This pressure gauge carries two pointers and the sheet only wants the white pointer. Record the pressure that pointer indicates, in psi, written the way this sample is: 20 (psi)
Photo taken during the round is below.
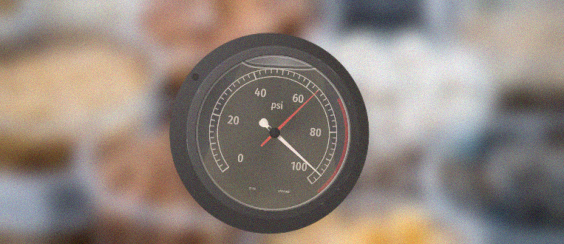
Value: 96 (psi)
